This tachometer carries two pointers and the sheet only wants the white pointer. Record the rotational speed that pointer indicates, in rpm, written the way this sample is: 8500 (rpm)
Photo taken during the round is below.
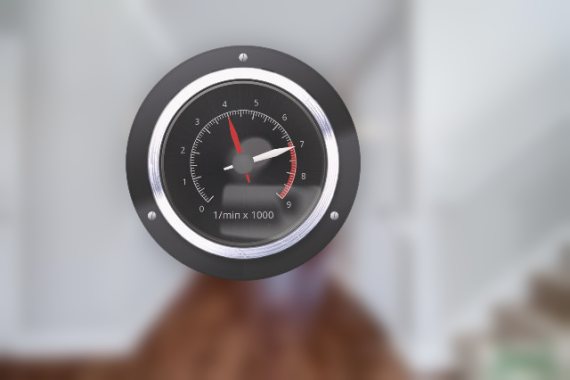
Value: 7000 (rpm)
